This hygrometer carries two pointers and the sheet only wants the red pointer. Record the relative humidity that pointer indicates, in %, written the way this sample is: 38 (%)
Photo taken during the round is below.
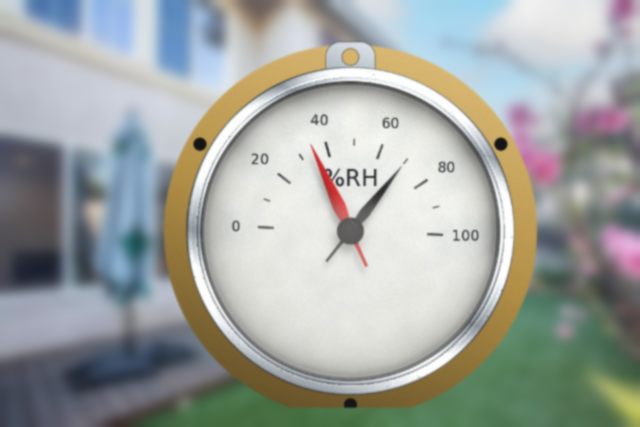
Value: 35 (%)
